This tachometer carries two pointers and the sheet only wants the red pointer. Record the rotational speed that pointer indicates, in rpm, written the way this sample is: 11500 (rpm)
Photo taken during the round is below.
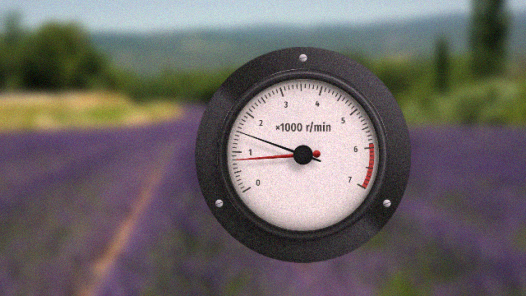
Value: 800 (rpm)
